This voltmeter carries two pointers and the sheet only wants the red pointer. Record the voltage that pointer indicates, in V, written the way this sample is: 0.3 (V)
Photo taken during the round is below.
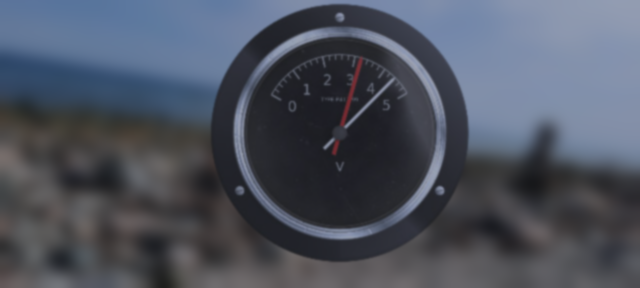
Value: 3.2 (V)
